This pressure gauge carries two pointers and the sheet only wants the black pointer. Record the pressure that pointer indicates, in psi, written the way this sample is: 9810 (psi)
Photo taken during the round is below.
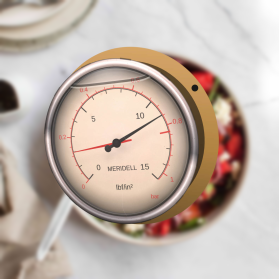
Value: 11 (psi)
